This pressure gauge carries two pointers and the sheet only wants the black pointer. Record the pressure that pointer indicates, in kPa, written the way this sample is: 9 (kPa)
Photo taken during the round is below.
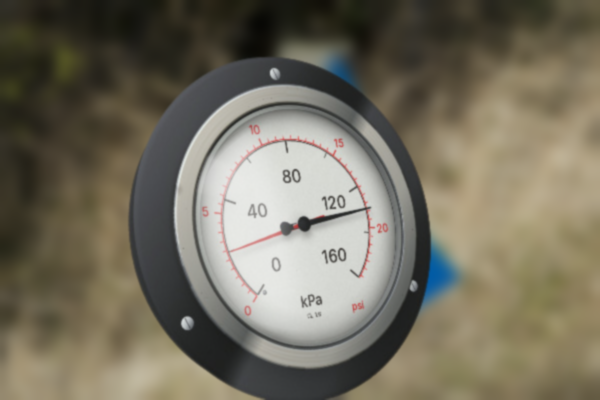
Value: 130 (kPa)
